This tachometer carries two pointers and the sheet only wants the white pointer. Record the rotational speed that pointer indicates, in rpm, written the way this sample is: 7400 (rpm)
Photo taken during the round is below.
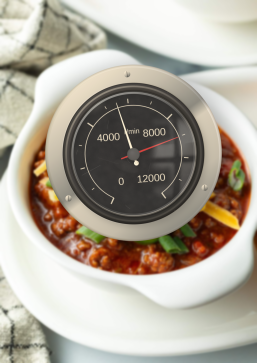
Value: 5500 (rpm)
